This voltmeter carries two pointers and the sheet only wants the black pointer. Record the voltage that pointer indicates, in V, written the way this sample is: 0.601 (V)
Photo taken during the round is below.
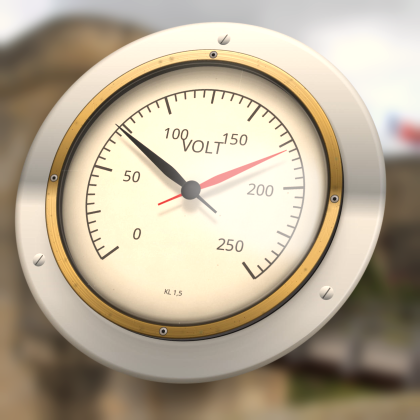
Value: 72.5 (V)
